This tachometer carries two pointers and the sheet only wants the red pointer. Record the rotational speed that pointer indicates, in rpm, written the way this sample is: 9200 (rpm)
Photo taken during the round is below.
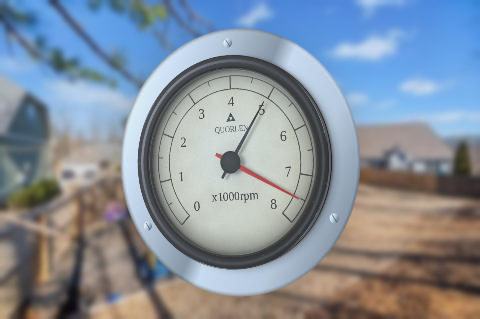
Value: 7500 (rpm)
